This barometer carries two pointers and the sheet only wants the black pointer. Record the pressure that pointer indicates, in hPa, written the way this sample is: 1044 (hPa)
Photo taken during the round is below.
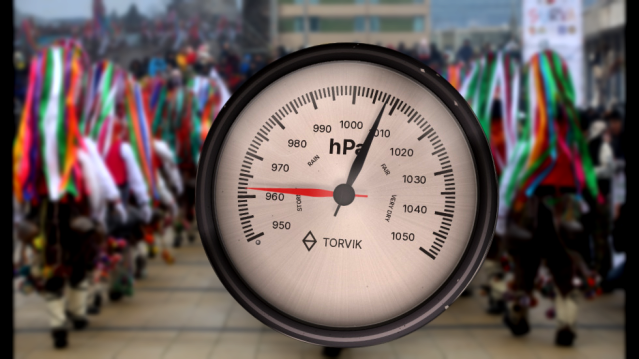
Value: 1008 (hPa)
